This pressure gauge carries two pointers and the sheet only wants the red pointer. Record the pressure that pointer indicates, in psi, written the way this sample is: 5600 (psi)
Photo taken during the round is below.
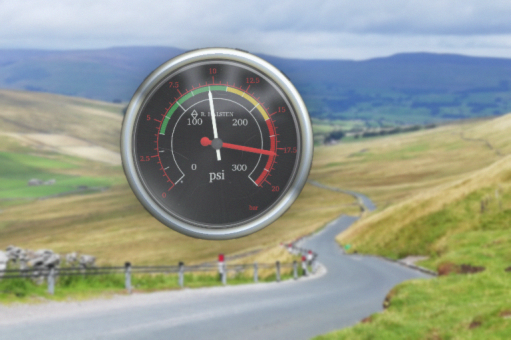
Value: 260 (psi)
